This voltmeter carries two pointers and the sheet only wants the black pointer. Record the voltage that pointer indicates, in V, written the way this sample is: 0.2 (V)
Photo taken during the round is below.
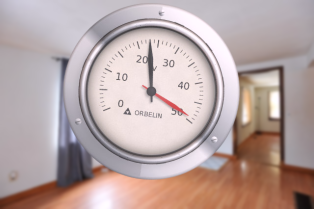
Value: 23 (V)
